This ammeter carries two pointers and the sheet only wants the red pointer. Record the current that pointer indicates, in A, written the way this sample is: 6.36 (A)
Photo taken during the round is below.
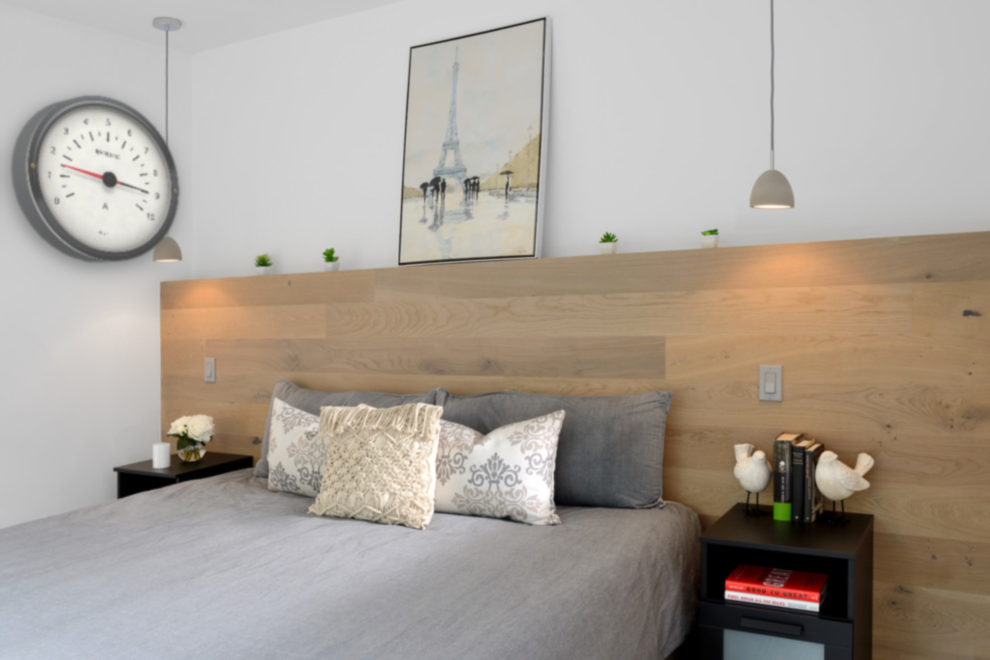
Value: 1.5 (A)
